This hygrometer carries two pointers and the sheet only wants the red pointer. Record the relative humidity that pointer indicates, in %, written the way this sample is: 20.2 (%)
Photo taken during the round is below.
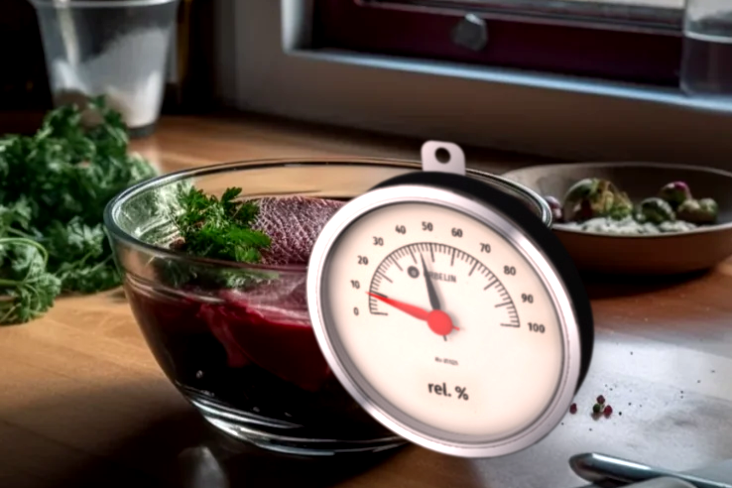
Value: 10 (%)
